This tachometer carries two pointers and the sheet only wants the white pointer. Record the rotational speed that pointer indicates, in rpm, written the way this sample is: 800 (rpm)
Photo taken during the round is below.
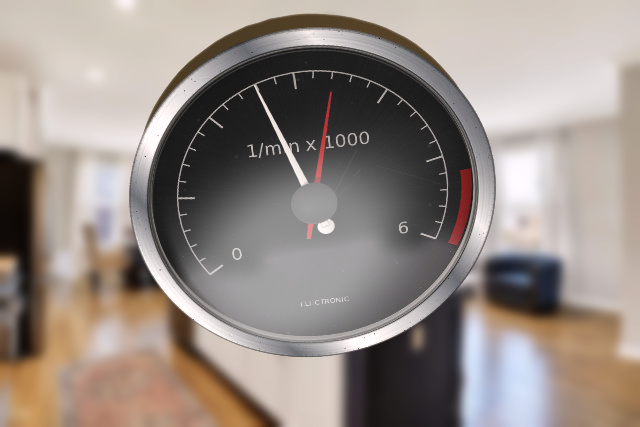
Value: 2600 (rpm)
